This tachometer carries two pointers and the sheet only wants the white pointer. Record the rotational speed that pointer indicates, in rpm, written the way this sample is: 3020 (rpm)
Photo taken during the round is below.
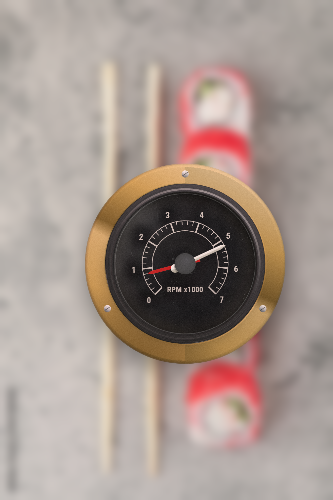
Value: 5200 (rpm)
